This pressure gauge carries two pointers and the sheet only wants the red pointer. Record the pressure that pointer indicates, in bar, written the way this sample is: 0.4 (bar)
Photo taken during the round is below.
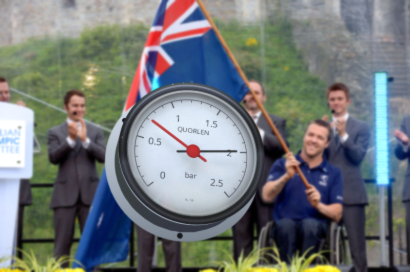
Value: 0.7 (bar)
